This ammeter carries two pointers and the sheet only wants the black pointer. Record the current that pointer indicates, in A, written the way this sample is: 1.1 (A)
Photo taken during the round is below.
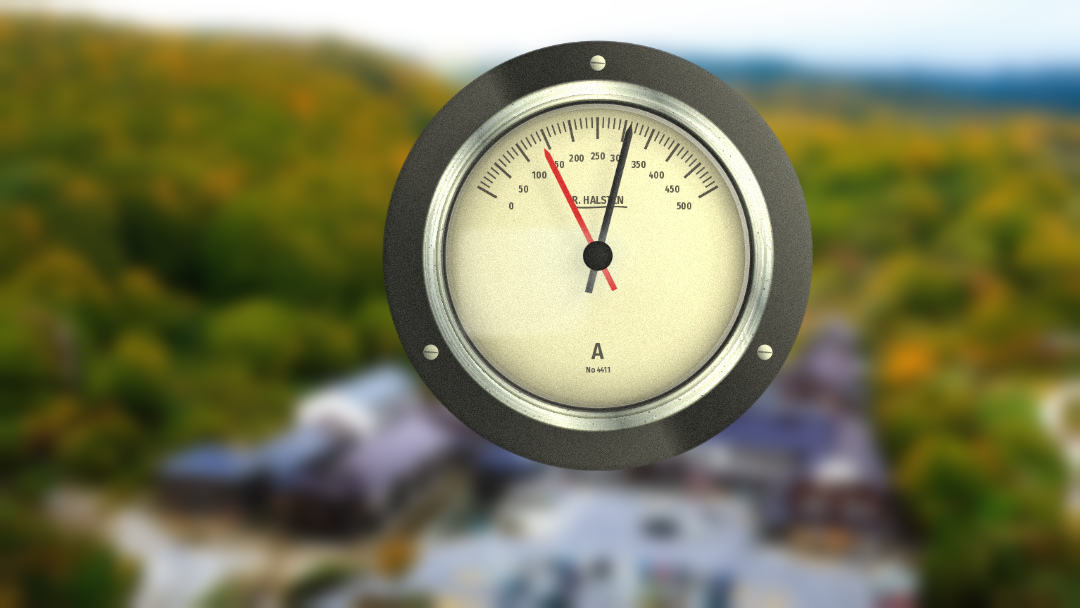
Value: 310 (A)
